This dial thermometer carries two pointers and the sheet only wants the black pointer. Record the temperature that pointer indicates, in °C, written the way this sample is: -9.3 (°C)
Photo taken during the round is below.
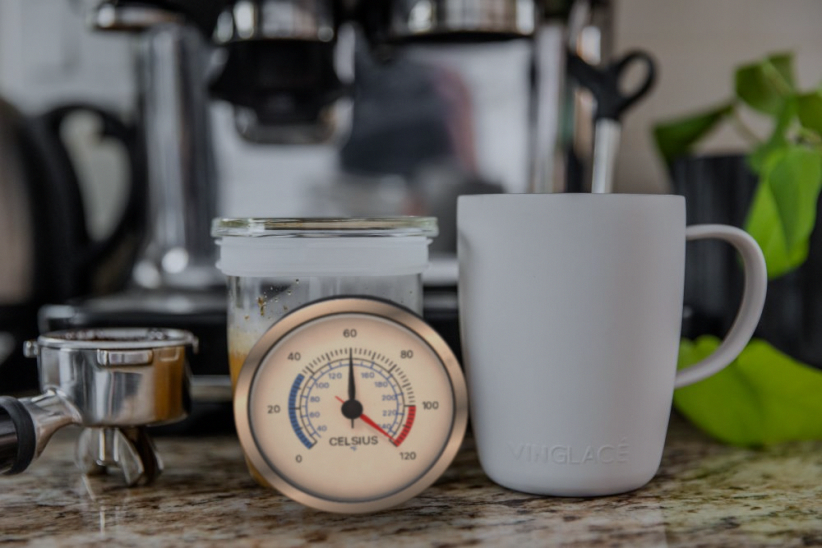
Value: 60 (°C)
